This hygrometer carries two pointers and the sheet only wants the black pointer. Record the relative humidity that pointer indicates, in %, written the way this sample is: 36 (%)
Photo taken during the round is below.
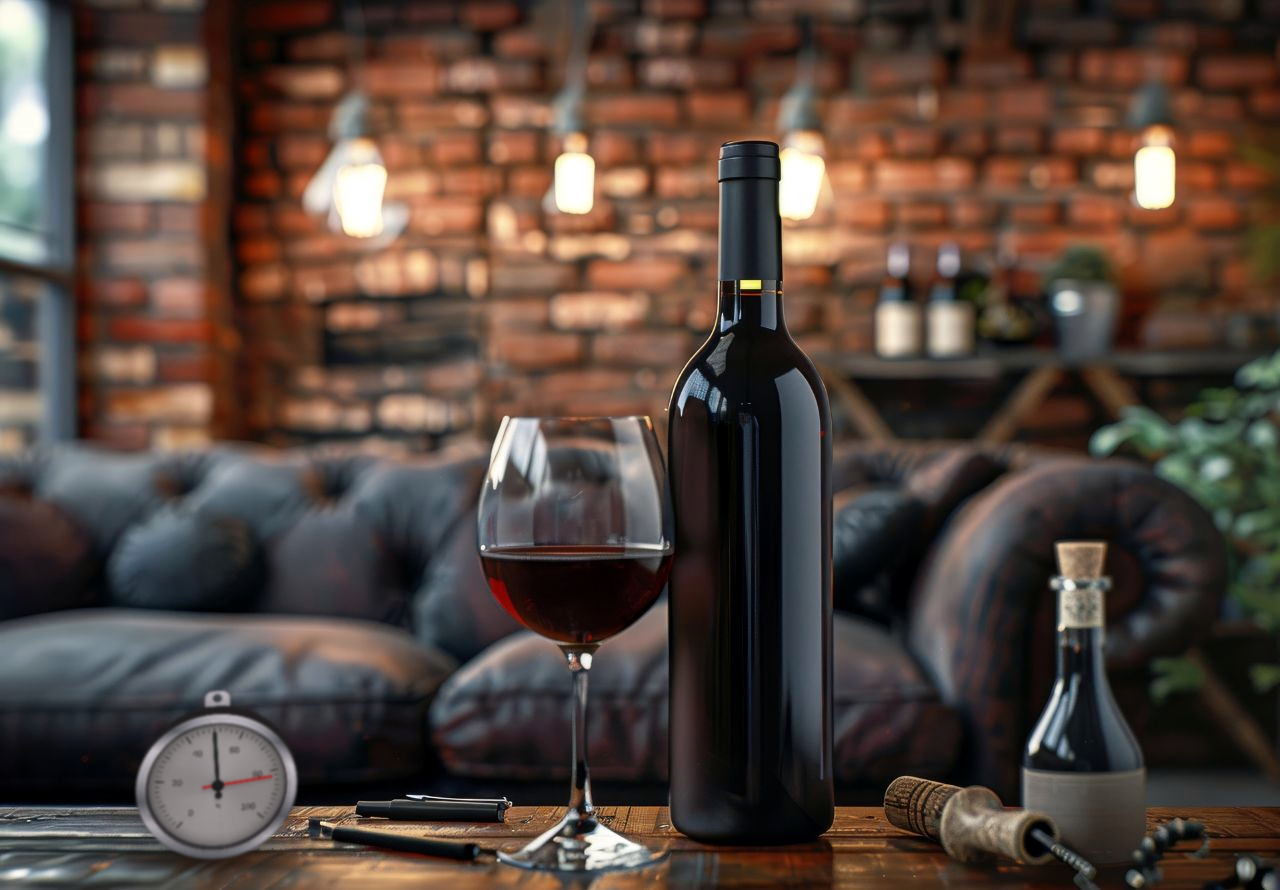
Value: 50 (%)
